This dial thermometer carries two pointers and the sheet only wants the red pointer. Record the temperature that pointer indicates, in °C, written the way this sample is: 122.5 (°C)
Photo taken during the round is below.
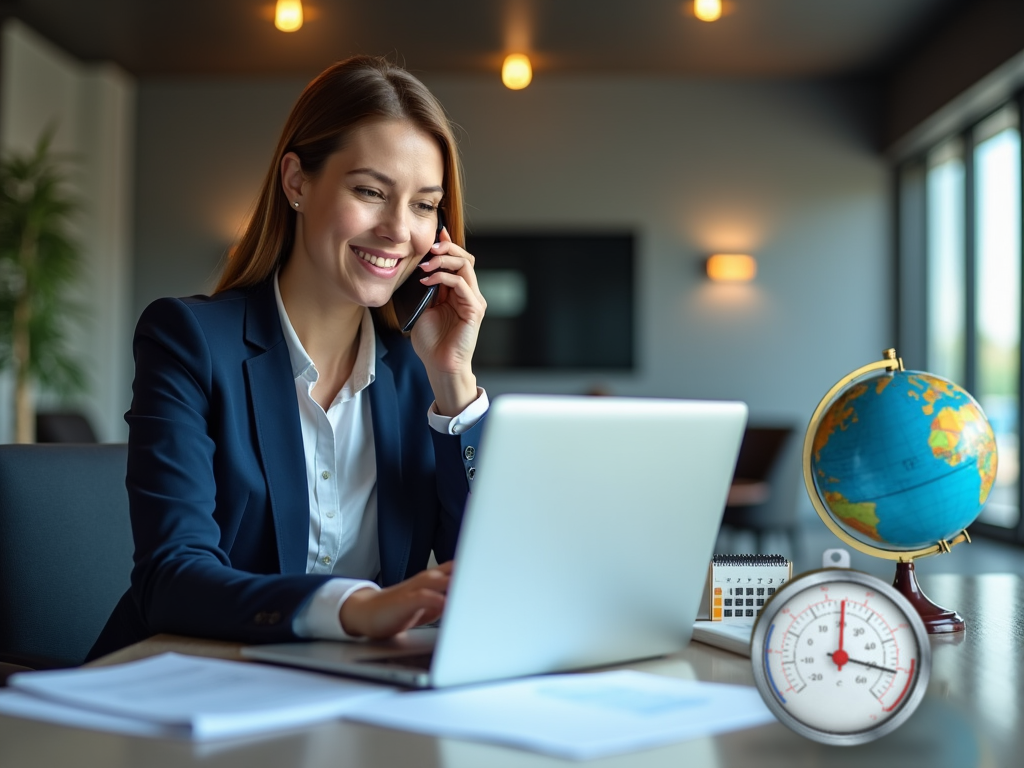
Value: 20 (°C)
